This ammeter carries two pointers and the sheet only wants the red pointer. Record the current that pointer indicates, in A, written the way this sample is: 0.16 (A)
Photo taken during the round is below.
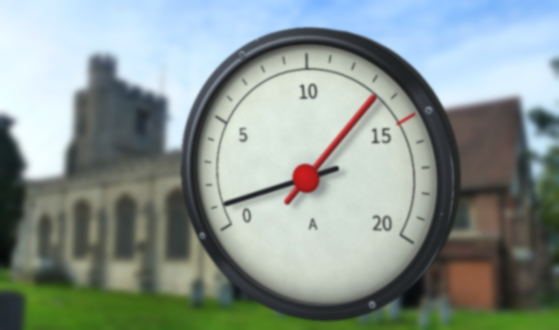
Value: 13.5 (A)
